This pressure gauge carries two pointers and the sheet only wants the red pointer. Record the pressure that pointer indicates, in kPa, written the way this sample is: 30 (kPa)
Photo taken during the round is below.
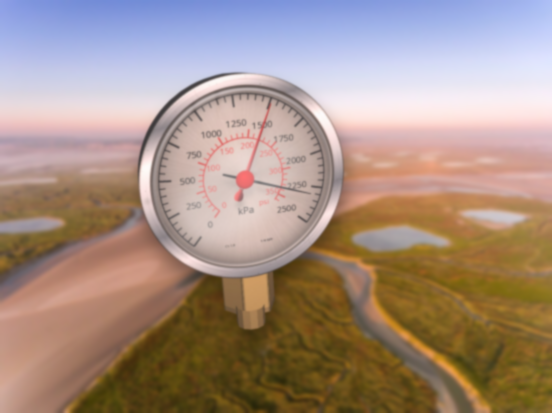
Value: 1500 (kPa)
